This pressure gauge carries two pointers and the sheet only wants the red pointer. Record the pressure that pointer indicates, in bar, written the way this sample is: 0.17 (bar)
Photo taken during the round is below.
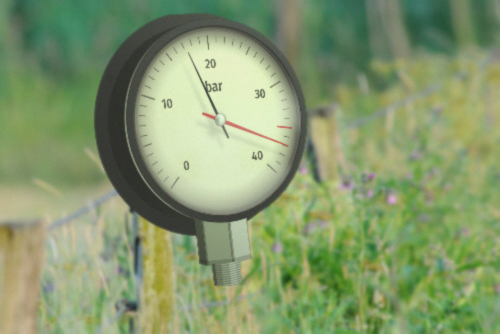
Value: 37 (bar)
